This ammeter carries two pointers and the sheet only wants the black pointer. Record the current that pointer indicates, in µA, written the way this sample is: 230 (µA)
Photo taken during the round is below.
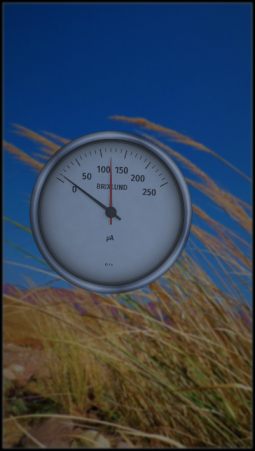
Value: 10 (µA)
